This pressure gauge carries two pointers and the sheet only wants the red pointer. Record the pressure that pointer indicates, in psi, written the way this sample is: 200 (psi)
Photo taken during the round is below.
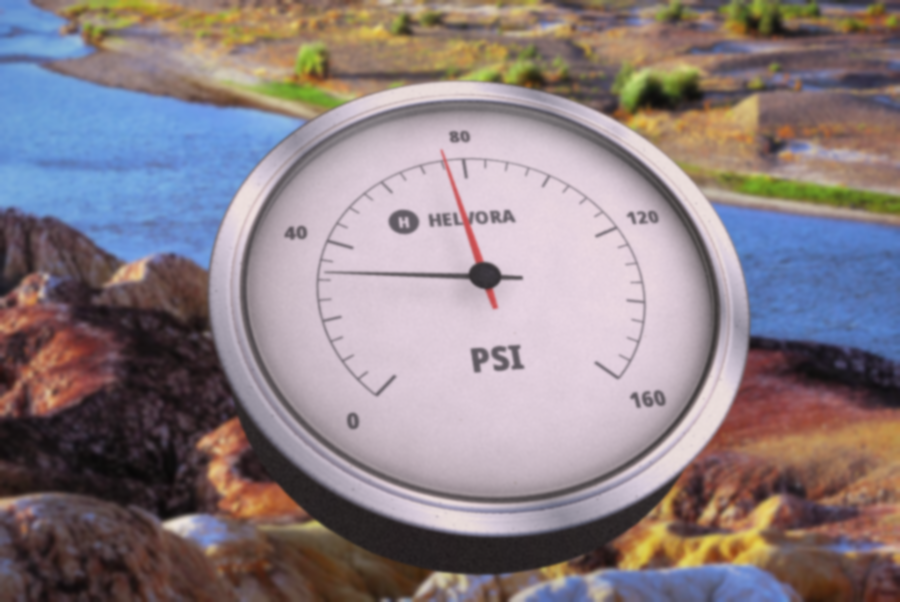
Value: 75 (psi)
